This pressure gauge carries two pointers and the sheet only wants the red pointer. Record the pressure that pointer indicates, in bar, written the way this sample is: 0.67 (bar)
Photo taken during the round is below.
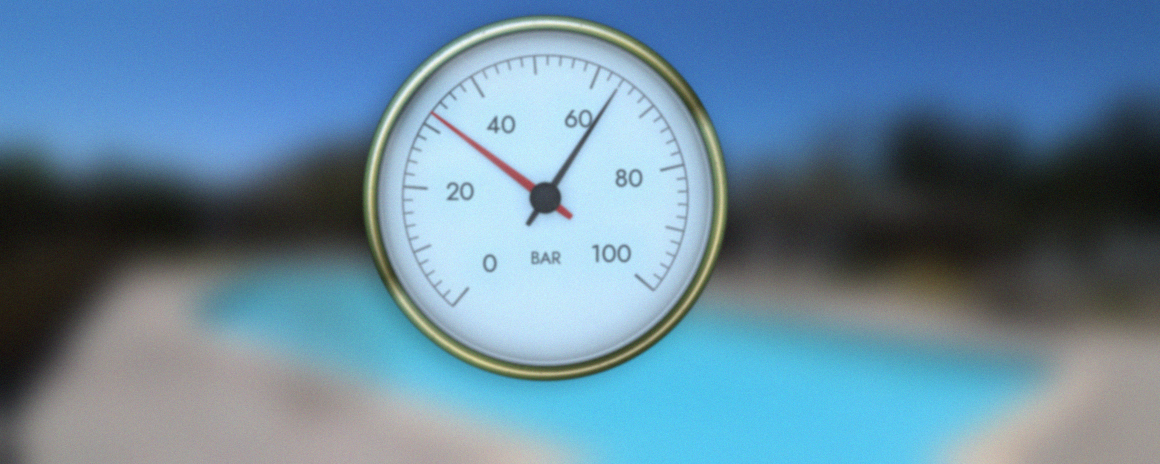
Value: 32 (bar)
